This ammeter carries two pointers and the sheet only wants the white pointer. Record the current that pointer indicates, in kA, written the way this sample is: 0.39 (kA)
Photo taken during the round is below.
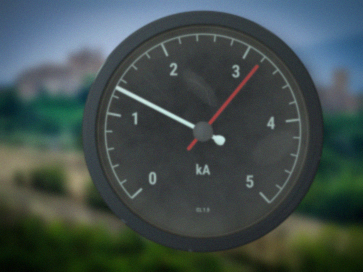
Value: 1.3 (kA)
